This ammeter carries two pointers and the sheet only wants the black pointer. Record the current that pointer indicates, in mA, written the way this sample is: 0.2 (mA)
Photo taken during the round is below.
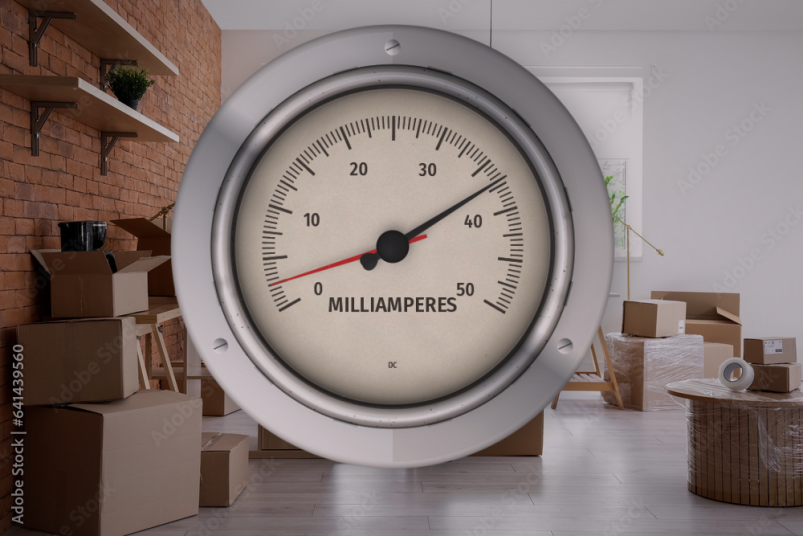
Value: 37 (mA)
